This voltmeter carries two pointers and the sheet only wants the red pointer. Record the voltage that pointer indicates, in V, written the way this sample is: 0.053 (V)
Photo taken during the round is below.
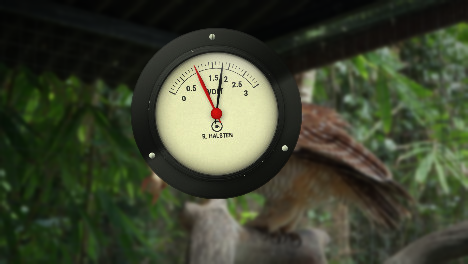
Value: 1 (V)
